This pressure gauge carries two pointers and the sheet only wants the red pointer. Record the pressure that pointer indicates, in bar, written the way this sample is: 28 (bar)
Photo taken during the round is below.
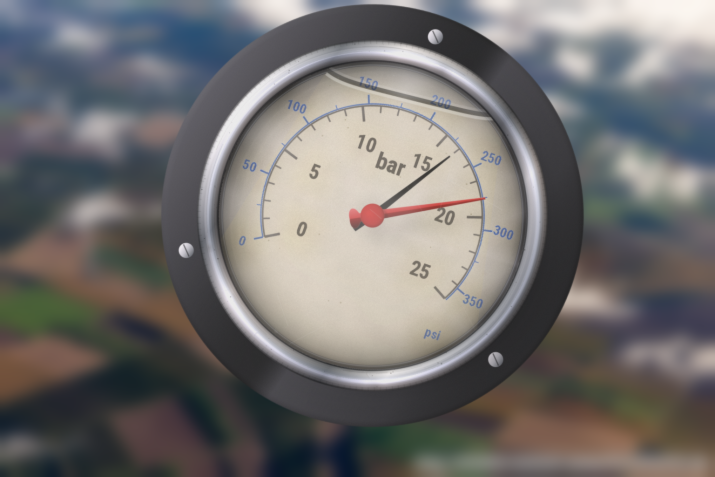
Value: 19 (bar)
